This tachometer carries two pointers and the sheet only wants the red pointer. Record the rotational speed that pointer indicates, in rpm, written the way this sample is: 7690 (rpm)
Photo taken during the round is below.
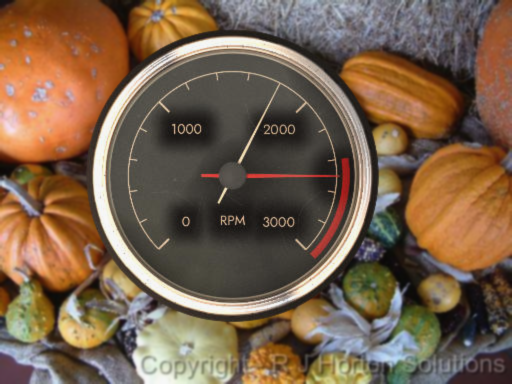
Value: 2500 (rpm)
